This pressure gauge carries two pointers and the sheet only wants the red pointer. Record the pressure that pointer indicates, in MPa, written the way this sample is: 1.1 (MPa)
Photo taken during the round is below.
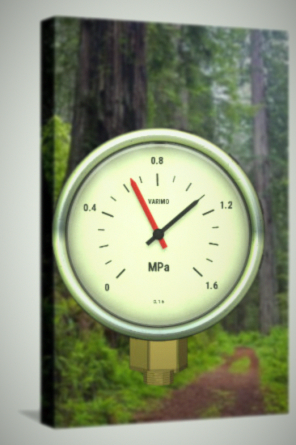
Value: 0.65 (MPa)
